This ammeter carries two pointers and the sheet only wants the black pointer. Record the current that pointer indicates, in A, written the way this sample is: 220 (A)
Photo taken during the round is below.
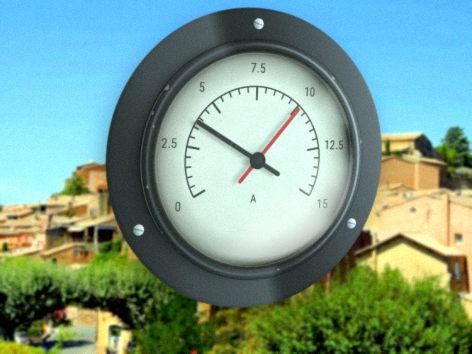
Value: 3.75 (A)
